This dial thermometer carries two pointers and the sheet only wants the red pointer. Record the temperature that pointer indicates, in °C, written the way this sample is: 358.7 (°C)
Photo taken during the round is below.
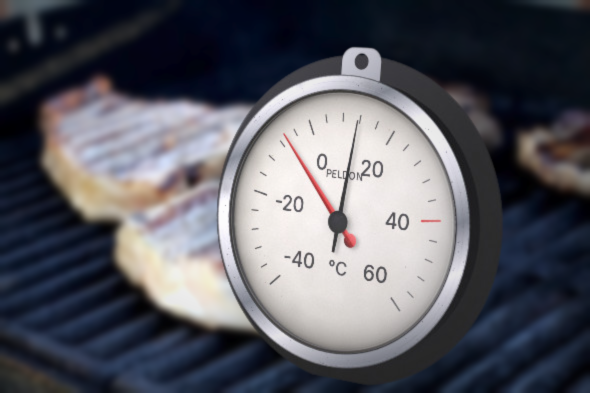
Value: -6 (°C)
